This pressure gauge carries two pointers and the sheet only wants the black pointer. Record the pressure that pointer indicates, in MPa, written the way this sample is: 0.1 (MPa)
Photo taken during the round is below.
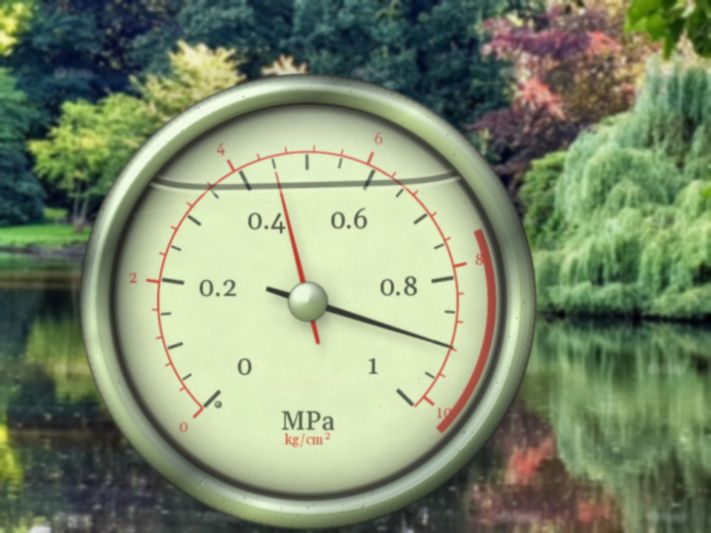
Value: 0.9 (MPa)
